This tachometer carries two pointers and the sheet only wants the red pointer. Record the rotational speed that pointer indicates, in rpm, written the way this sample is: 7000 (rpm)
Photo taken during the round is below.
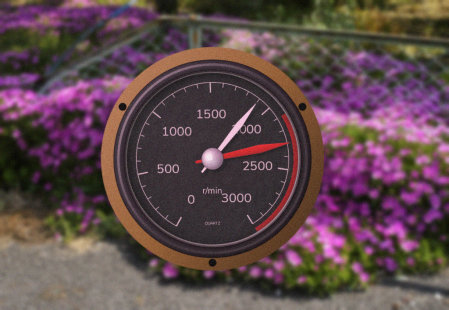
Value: 2300 (rpm)
